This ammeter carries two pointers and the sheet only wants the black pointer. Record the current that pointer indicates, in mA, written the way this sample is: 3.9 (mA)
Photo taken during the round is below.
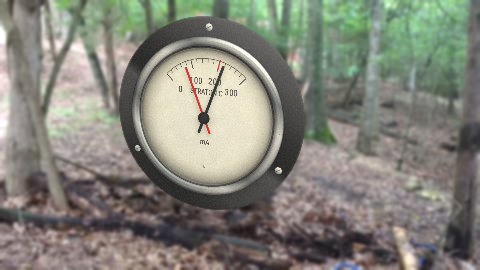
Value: 220 (mA)
